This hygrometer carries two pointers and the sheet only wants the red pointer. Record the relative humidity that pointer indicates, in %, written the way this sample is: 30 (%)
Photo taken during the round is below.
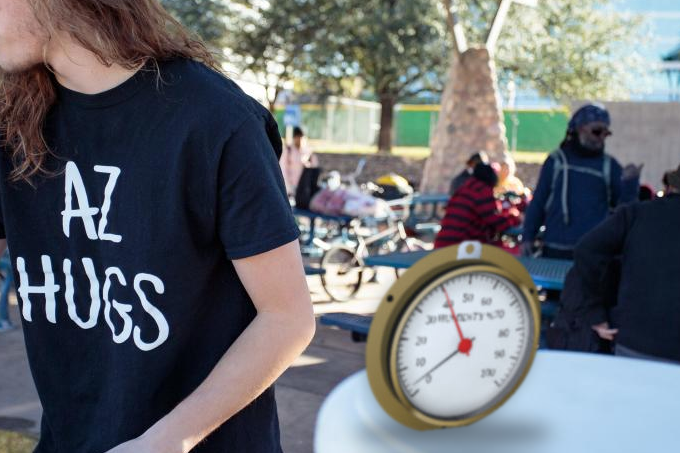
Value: 40 (%)
